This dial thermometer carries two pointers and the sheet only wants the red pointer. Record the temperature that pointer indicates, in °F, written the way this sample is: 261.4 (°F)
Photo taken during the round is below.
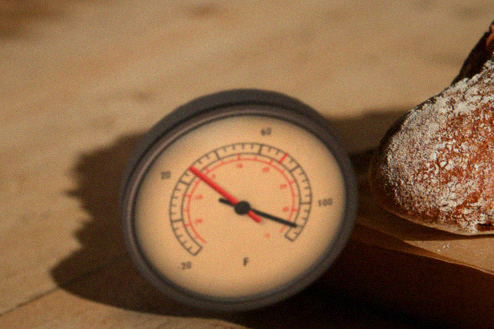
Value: 28 (°F)
